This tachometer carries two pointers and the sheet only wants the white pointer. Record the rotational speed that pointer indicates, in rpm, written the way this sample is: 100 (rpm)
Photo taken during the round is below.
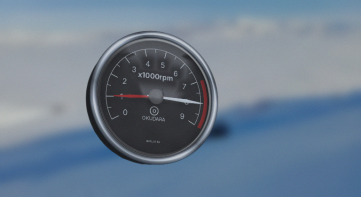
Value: 8000 (rpm)
